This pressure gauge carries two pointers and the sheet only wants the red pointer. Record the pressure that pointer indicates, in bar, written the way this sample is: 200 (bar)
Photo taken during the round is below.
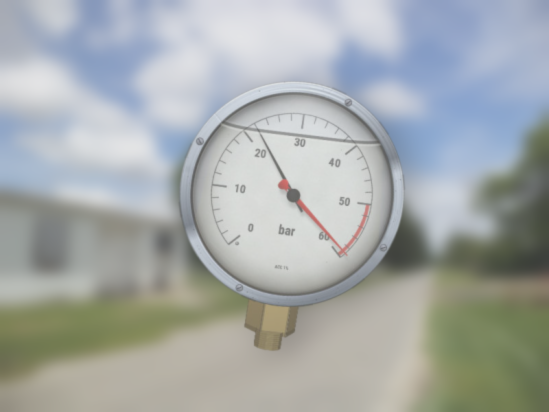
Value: 59 (bar)
